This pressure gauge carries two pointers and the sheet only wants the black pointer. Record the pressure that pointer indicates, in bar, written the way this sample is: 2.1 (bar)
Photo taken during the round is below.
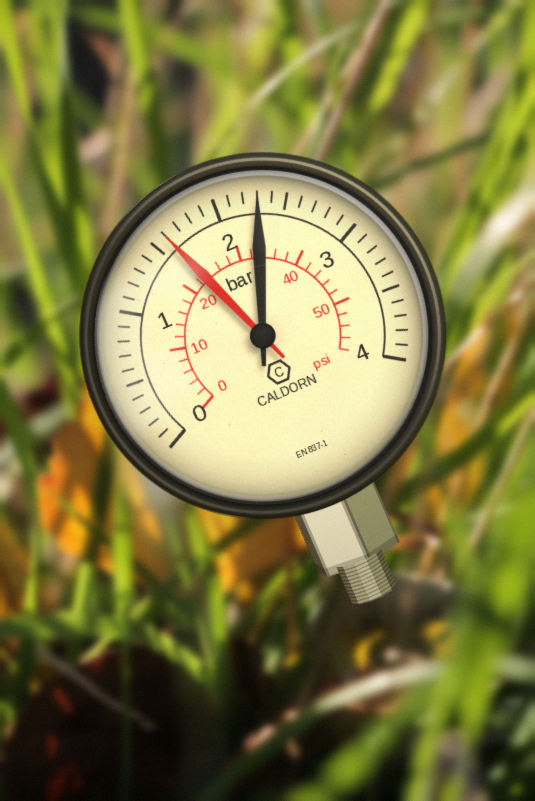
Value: 2.3 (bar)
